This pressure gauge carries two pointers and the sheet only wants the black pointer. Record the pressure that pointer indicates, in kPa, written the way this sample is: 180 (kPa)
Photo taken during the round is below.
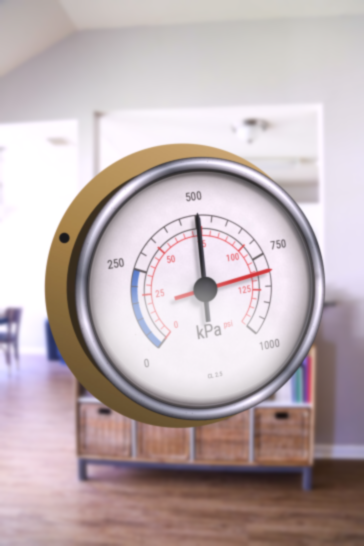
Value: 500 (kPa)
